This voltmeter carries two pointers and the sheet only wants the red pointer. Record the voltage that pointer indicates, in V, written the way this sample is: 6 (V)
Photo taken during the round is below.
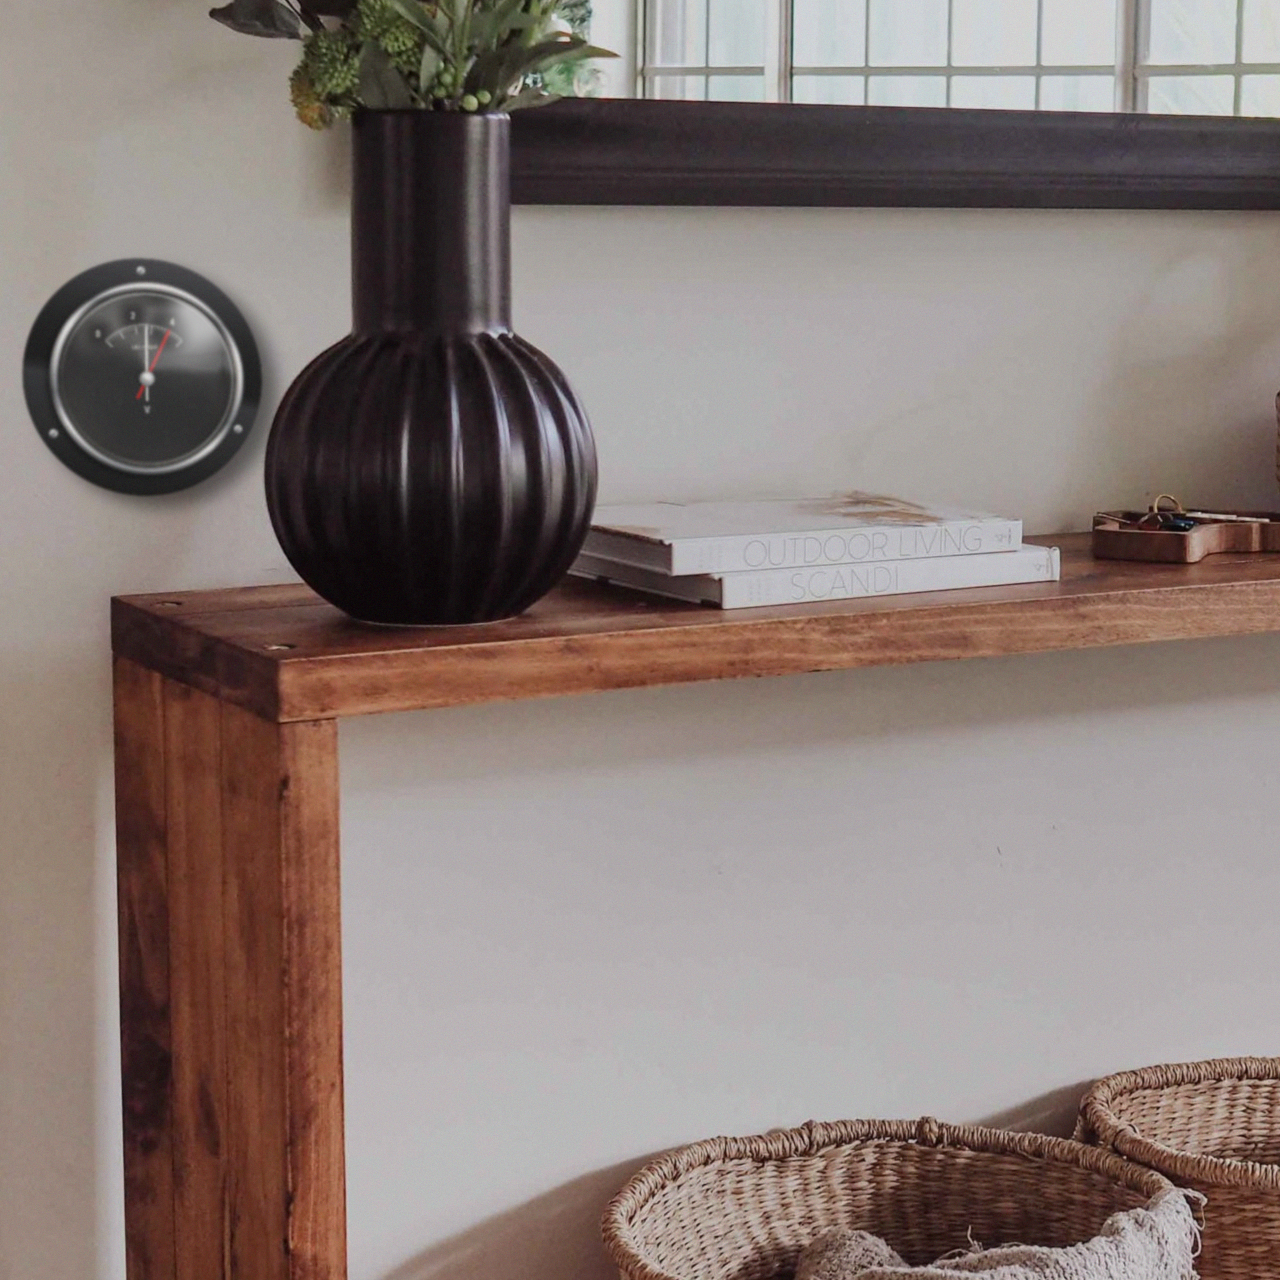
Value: 4 (V)
